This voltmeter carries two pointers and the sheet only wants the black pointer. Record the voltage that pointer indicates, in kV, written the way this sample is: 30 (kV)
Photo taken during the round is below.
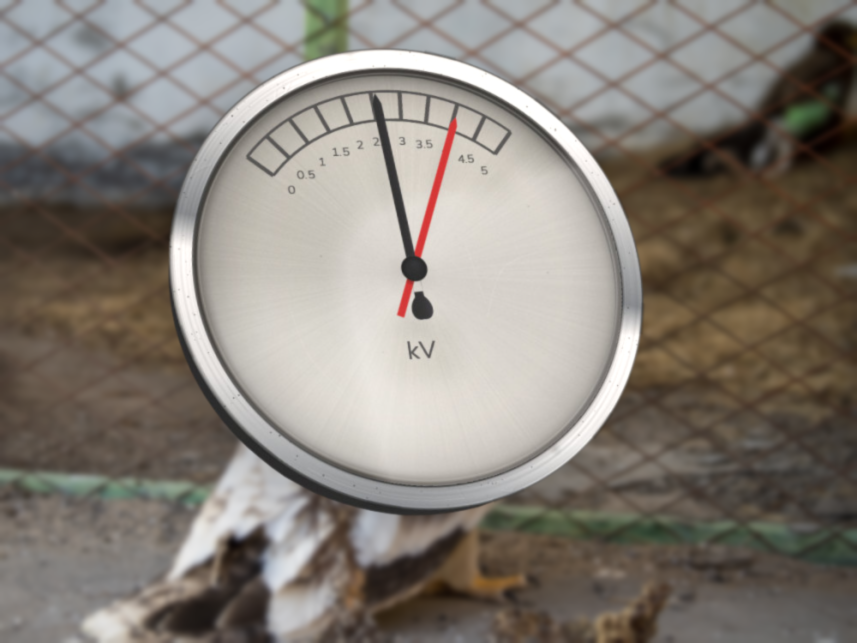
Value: 2.5 (kV)
